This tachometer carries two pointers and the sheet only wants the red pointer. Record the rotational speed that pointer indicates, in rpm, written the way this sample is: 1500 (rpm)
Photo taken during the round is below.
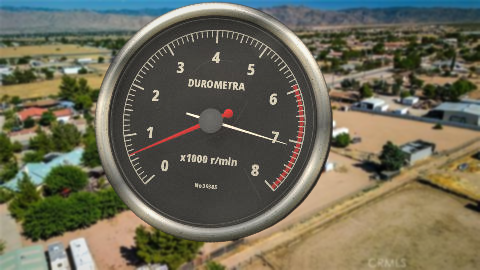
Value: 600 (rpm)
